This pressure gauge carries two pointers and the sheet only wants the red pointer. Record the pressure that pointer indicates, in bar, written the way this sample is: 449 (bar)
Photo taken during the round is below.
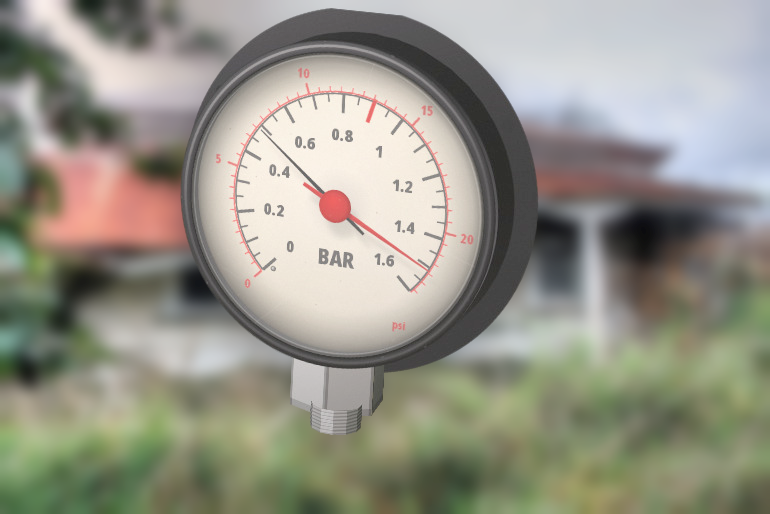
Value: 1.5 (bar)
